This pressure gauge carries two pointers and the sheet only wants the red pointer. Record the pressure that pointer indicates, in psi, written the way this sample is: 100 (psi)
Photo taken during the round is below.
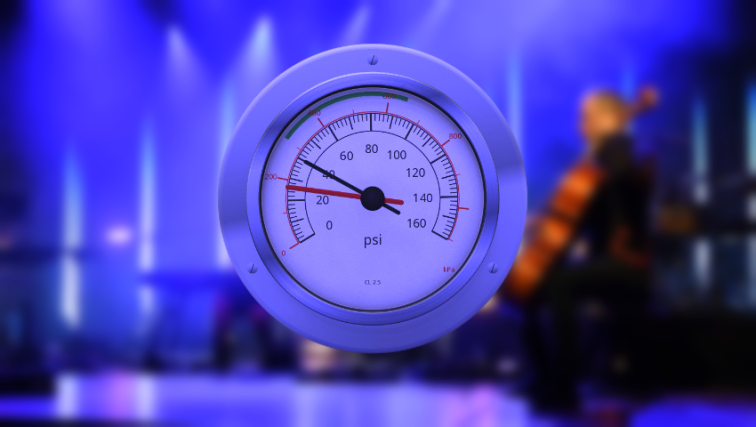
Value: 26 (psi)
